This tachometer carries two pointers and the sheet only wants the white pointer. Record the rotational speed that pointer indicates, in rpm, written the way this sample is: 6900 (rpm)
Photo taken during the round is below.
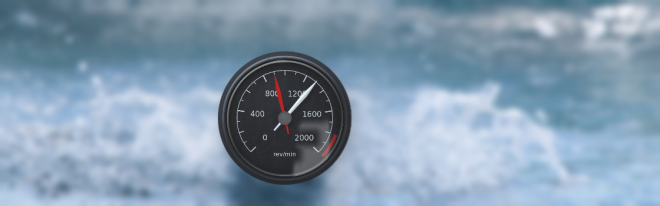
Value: 1300 (rpm)
